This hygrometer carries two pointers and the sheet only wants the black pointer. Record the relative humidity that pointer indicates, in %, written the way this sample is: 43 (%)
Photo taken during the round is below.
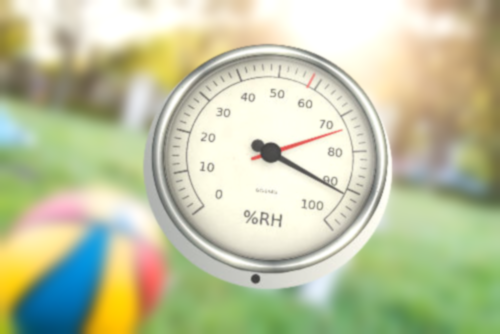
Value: 92 (%)
